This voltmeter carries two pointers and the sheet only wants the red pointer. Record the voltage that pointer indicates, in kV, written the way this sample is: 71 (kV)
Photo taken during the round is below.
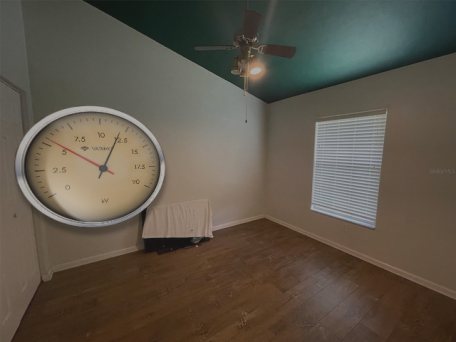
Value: 5.5 (kV)
